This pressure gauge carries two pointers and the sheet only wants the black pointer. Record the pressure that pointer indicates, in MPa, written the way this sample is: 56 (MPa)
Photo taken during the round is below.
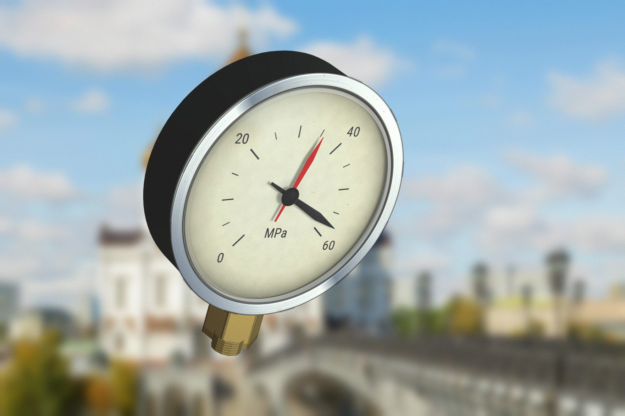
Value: 57.5 (MPa)
